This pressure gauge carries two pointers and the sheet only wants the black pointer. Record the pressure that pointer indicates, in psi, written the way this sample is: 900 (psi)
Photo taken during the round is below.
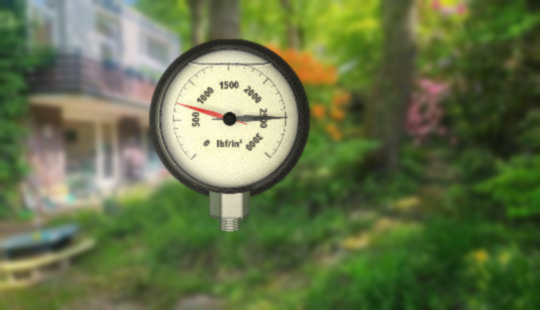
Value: 2500 (psi)
